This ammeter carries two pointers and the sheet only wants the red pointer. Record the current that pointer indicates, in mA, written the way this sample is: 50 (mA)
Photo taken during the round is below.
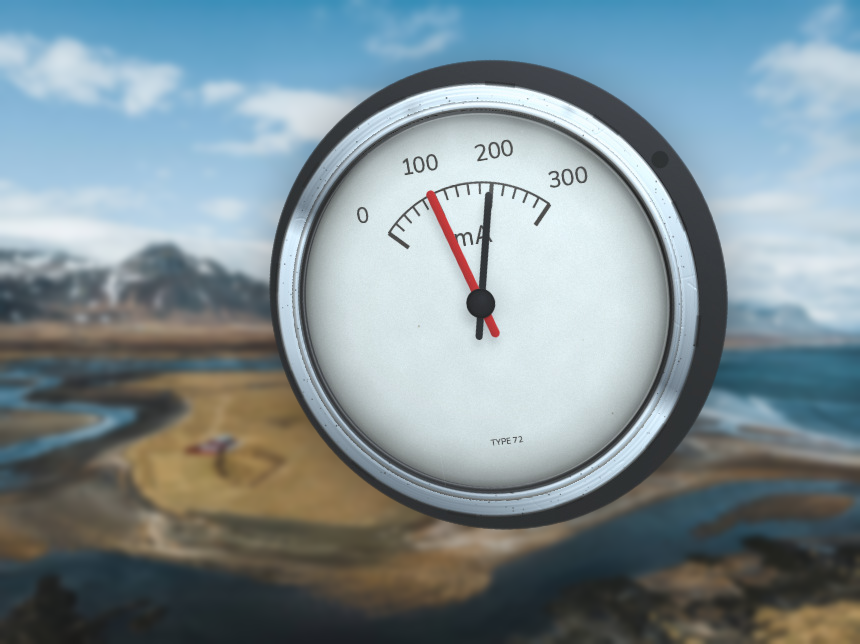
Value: 100 (mA)
